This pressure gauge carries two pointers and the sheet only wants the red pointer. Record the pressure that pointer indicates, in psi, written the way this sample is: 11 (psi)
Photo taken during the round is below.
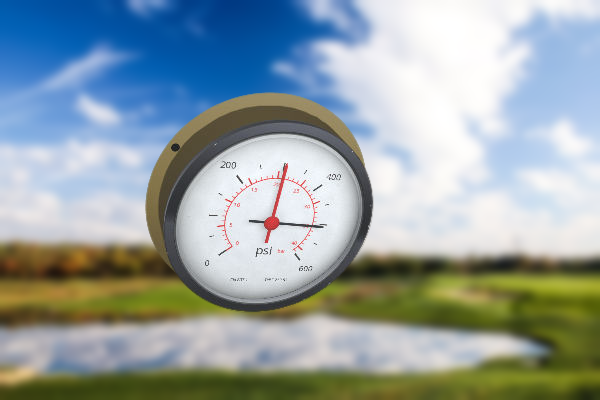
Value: 300 (psi)
